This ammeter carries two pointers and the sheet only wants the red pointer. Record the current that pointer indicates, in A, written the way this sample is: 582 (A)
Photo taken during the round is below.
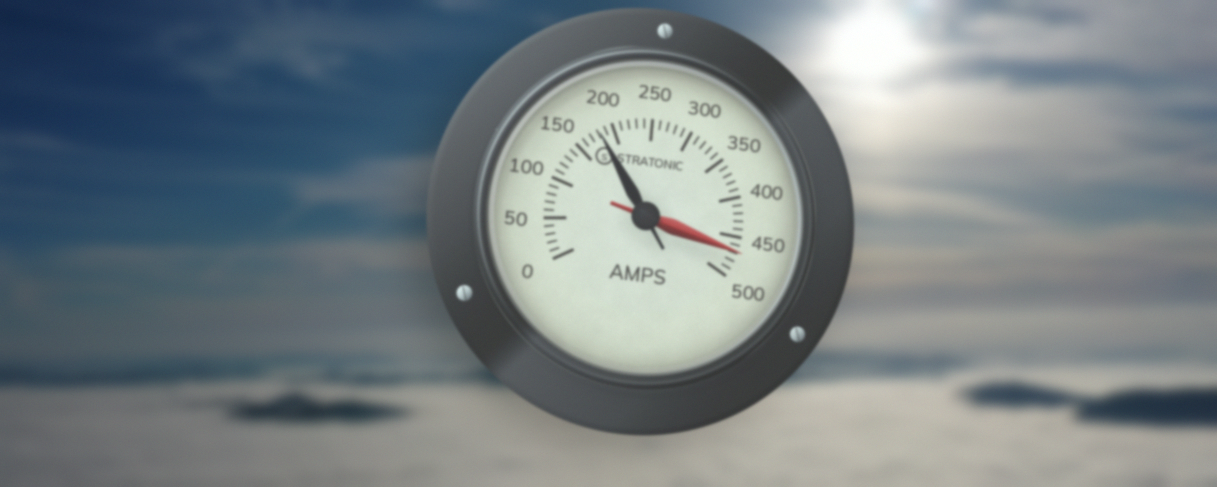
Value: 470 (A)
